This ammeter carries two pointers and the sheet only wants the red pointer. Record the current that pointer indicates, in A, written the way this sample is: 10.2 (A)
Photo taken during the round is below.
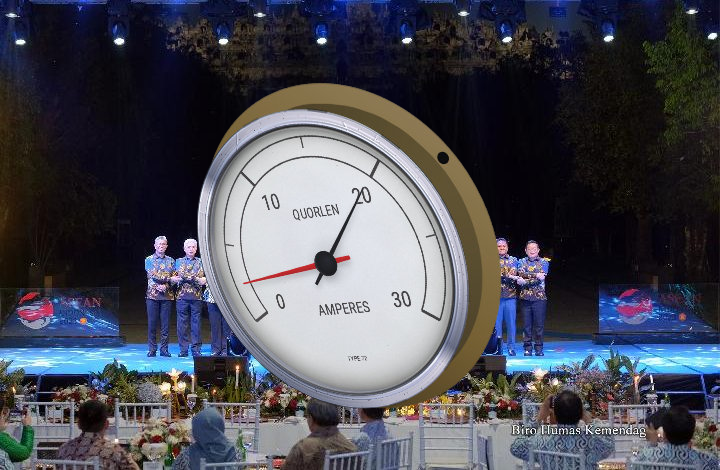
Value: 2.5 (A)
